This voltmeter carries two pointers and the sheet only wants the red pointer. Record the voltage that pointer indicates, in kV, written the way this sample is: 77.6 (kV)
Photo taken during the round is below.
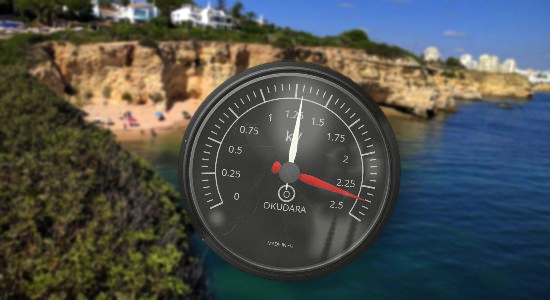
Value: 2.35 (kV)
